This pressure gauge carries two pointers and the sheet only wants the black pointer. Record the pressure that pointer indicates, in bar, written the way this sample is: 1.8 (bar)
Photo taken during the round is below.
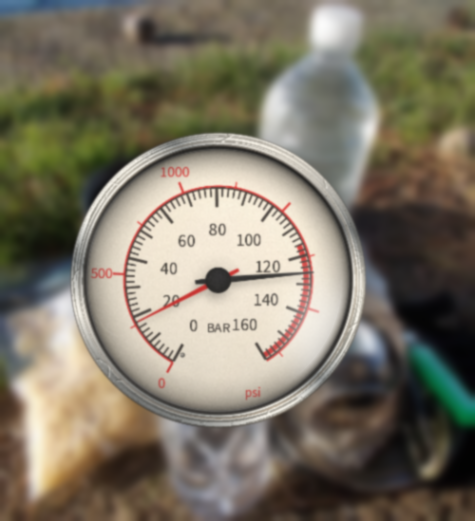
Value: 126 (bar)
